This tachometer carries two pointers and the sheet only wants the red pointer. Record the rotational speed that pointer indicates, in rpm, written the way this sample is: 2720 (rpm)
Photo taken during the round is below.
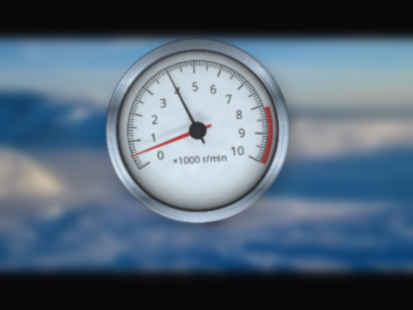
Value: 500 (rpm)
